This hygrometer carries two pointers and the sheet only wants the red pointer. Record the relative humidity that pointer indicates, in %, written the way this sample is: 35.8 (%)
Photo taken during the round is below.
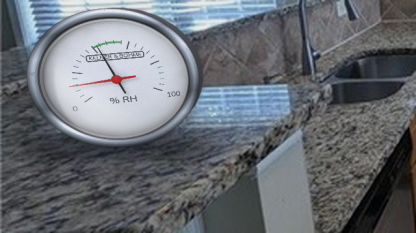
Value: 12 (%)
